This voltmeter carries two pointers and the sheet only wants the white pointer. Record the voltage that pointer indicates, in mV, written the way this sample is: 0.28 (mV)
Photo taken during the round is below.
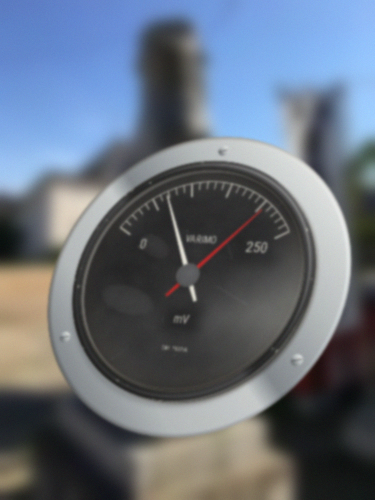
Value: 70 (mV)
